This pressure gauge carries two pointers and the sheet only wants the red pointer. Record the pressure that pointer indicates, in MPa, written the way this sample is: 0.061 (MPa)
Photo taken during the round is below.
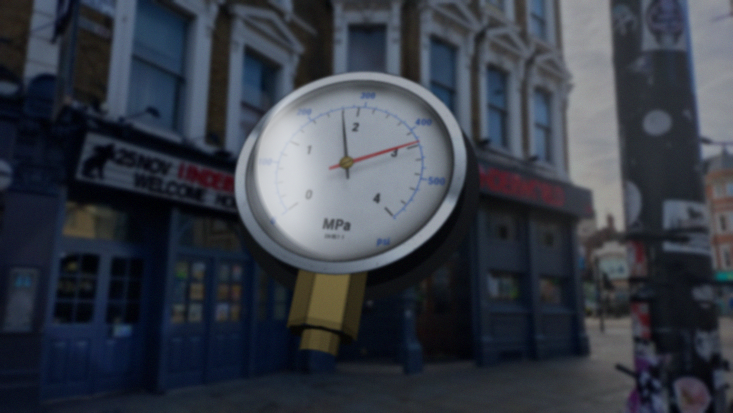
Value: 3 (MPa)
